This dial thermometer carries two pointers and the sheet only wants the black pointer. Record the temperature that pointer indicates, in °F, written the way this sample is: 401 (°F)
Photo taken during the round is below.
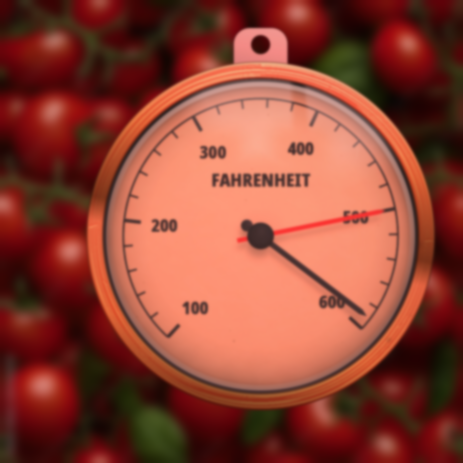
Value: 590 (°F)
